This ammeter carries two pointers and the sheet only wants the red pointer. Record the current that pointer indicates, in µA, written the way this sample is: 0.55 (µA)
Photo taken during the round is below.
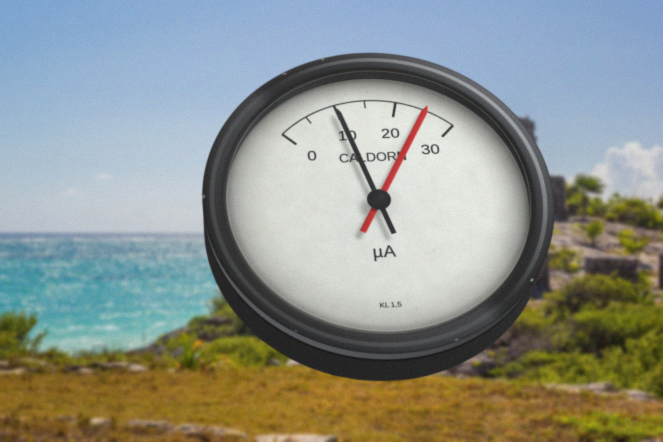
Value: 25 (µA)
